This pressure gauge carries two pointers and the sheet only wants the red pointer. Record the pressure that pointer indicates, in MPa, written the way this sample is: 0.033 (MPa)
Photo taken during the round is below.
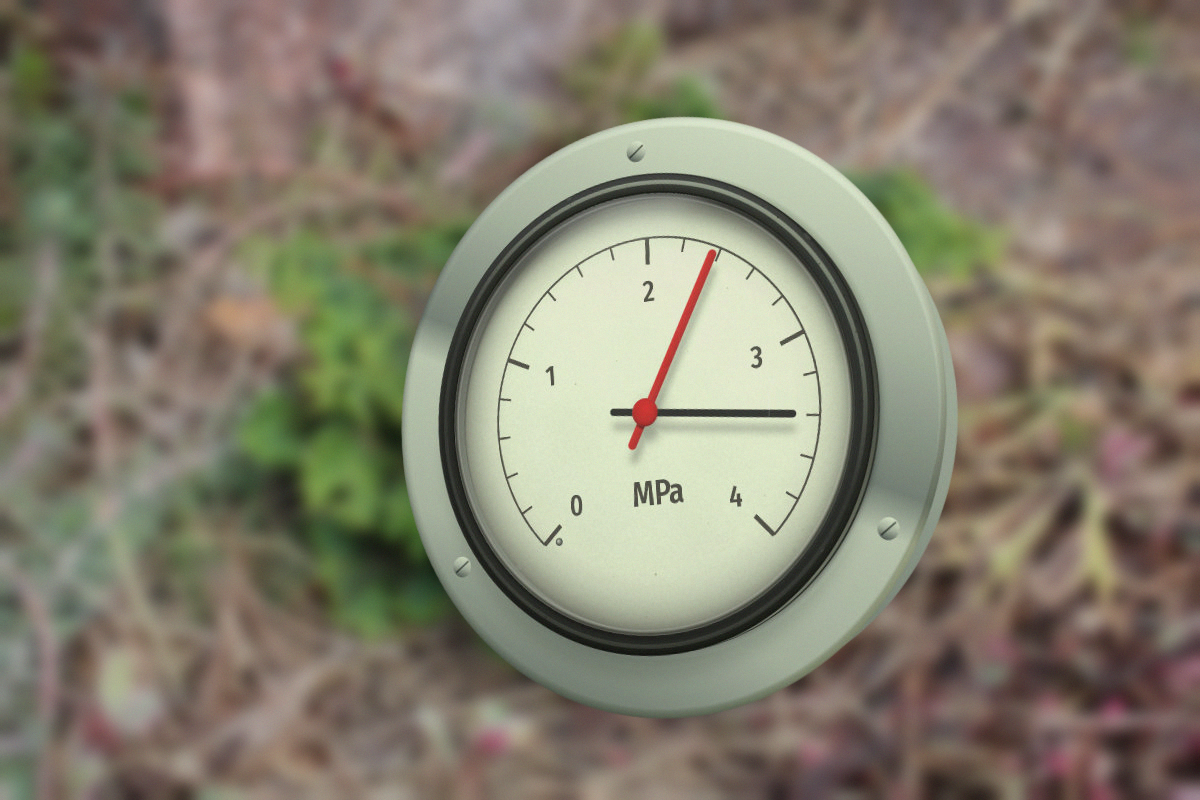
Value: 2.4 (MPa)
